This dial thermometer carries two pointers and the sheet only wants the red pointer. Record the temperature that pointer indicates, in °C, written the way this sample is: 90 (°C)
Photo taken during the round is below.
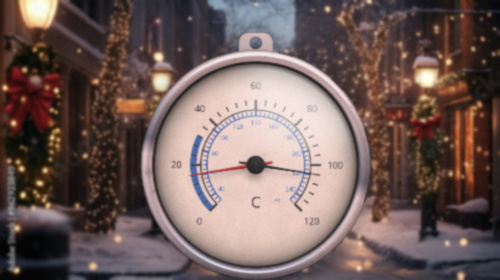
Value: 16 (°C)
